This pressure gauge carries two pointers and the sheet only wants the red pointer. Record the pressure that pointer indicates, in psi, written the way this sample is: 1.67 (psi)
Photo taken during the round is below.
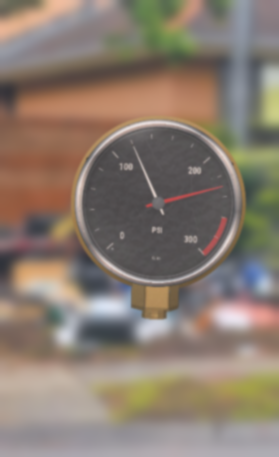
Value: 230 (psi)
